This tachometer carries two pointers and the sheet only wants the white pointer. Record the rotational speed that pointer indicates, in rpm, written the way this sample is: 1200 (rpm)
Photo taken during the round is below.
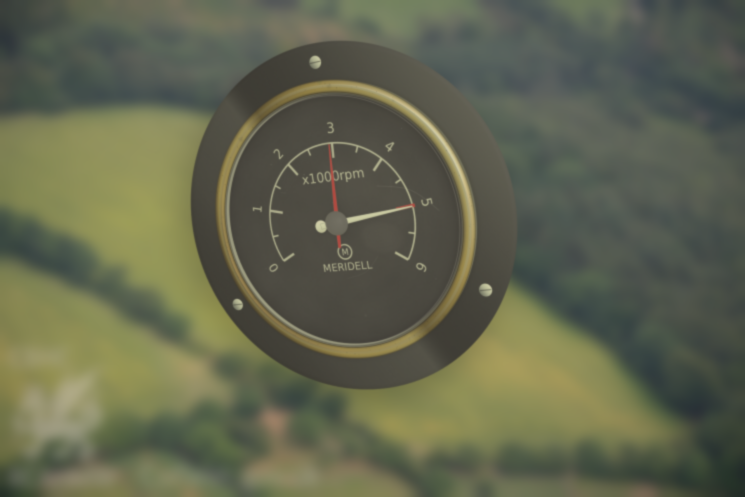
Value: 5000 (rpm)
